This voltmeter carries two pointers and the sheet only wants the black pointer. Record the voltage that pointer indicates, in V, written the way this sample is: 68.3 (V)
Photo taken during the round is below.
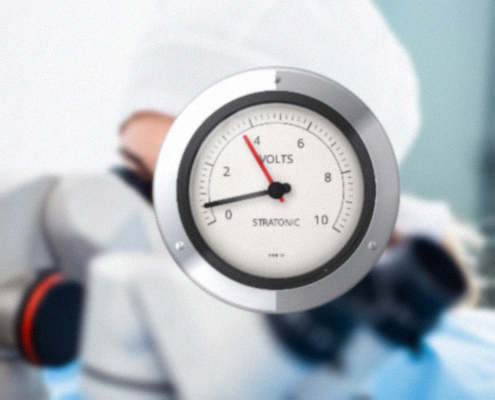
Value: 0.6 (V)
